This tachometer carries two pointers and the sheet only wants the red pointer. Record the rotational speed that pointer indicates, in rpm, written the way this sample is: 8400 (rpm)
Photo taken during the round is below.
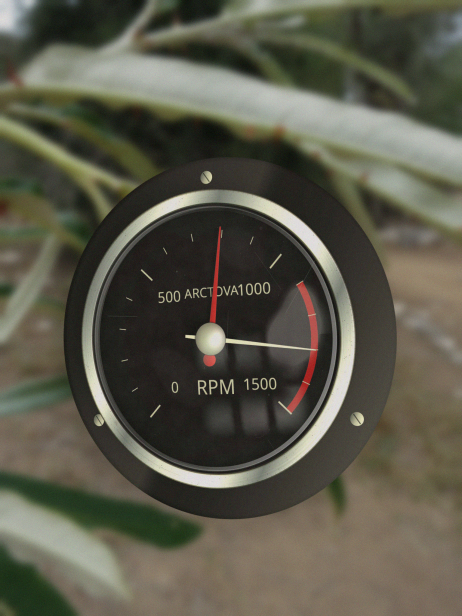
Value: 800 (rpm)
